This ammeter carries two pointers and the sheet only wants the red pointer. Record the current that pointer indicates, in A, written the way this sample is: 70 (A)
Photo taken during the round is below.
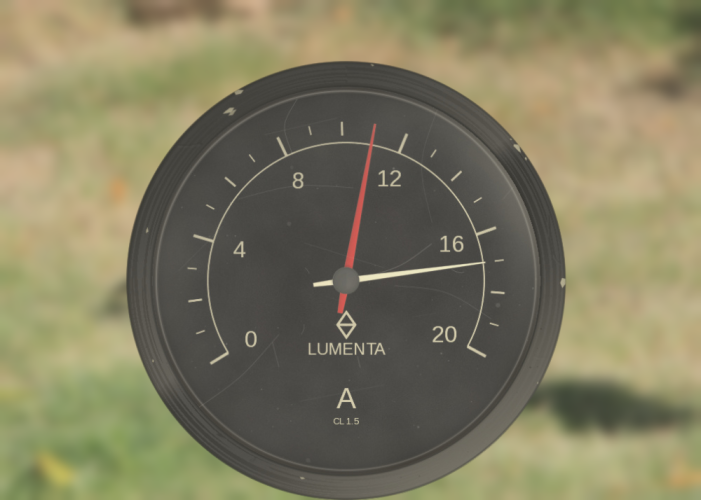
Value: 11 (A)
